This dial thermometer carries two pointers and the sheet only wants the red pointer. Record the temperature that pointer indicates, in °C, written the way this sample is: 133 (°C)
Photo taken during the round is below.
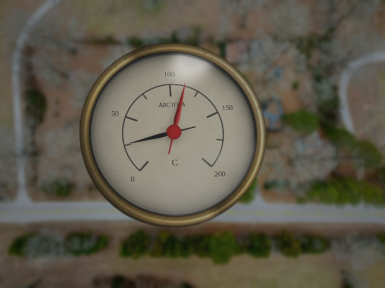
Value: 112.5 (°C)
